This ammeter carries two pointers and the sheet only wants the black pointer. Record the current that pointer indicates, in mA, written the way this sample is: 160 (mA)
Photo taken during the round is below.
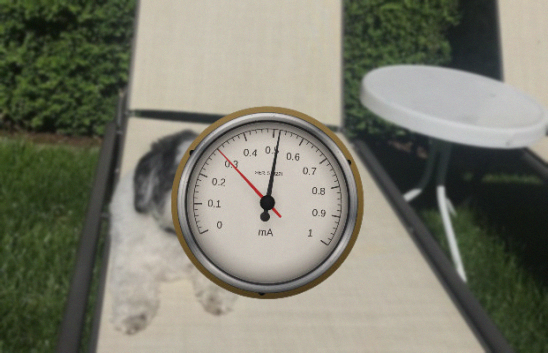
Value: 0.52 (mA)
